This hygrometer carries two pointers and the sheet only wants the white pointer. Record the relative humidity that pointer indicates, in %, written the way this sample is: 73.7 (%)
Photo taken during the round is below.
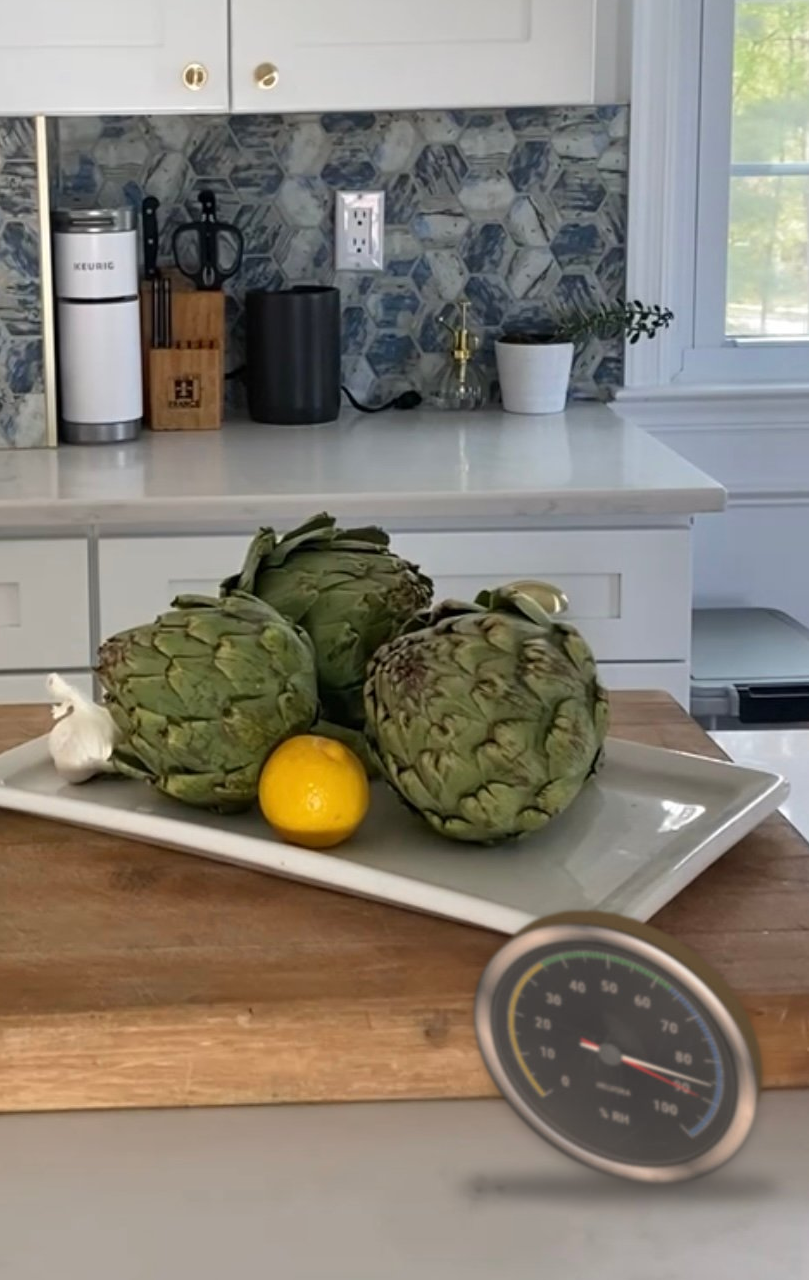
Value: 85 (%)
